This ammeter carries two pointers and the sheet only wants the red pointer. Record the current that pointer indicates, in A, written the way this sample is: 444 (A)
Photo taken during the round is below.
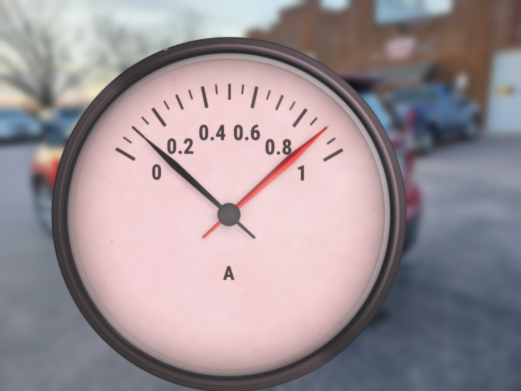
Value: 0.9 (A)
